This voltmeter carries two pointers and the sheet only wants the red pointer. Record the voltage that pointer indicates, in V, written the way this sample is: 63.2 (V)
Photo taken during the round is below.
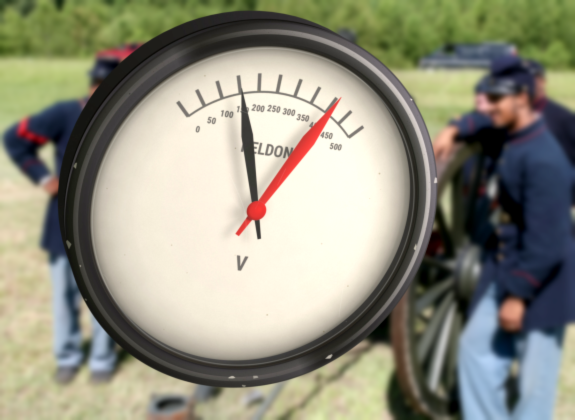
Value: 400 (V)
